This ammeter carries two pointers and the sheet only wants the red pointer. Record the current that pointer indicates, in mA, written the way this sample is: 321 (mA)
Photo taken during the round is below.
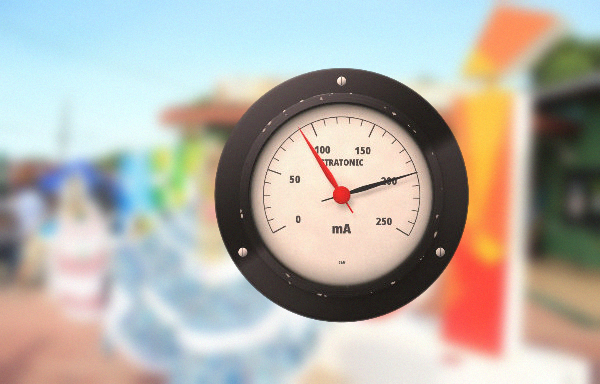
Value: 90 (mA)
